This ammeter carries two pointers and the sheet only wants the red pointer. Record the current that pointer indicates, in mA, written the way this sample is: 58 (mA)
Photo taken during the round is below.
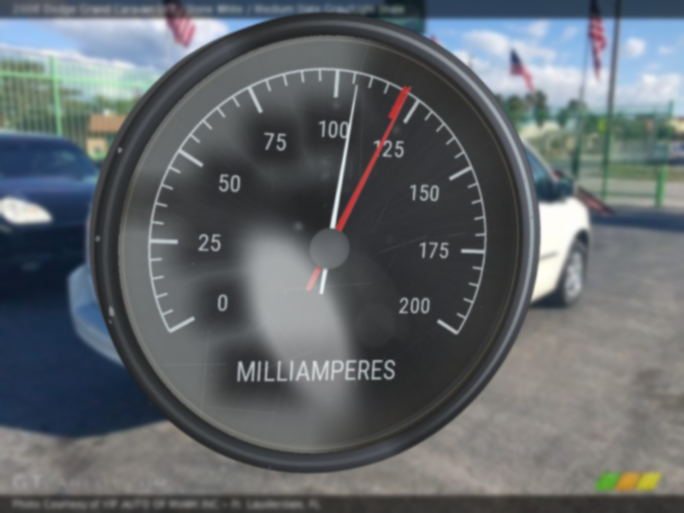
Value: 120 (mA)
